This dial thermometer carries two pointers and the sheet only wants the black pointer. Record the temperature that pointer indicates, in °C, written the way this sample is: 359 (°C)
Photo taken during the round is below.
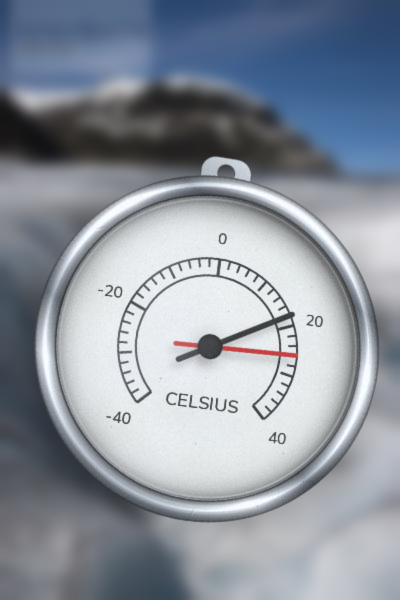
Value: 18 (°C)
